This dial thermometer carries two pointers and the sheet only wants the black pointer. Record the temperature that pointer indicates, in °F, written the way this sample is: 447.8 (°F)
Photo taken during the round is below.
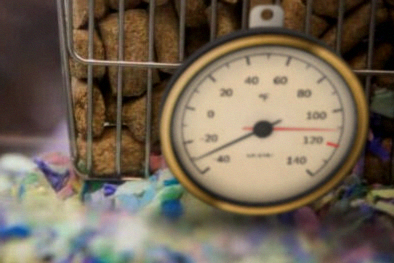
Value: -30 (°F)
